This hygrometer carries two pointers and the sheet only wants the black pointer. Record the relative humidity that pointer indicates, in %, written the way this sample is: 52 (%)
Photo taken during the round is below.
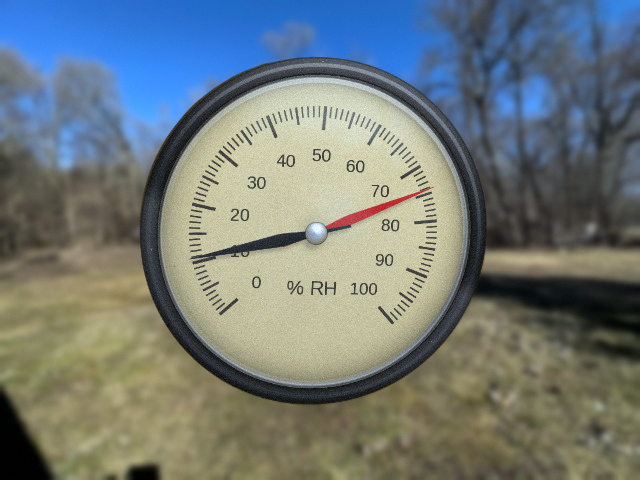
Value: 11 (%)
